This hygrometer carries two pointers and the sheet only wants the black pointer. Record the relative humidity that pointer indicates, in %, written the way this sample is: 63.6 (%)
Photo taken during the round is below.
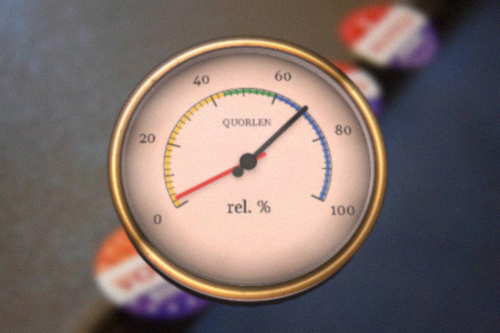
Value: 70 (%)
